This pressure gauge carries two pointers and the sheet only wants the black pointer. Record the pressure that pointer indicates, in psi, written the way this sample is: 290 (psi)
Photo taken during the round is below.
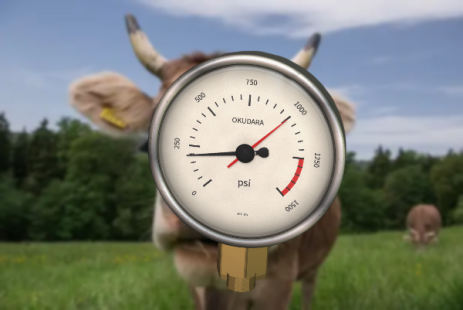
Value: 200 (psi)
